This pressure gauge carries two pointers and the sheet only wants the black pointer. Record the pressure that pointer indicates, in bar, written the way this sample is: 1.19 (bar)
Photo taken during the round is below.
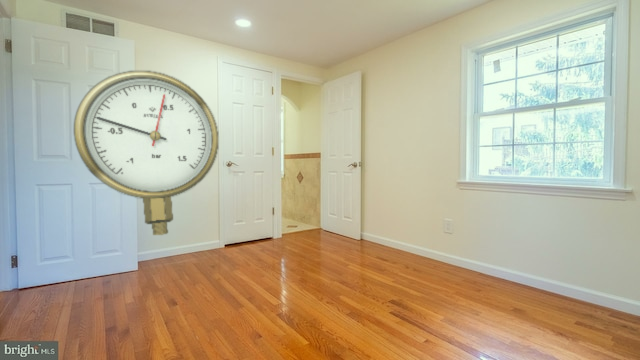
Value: -0.4 (bar)
